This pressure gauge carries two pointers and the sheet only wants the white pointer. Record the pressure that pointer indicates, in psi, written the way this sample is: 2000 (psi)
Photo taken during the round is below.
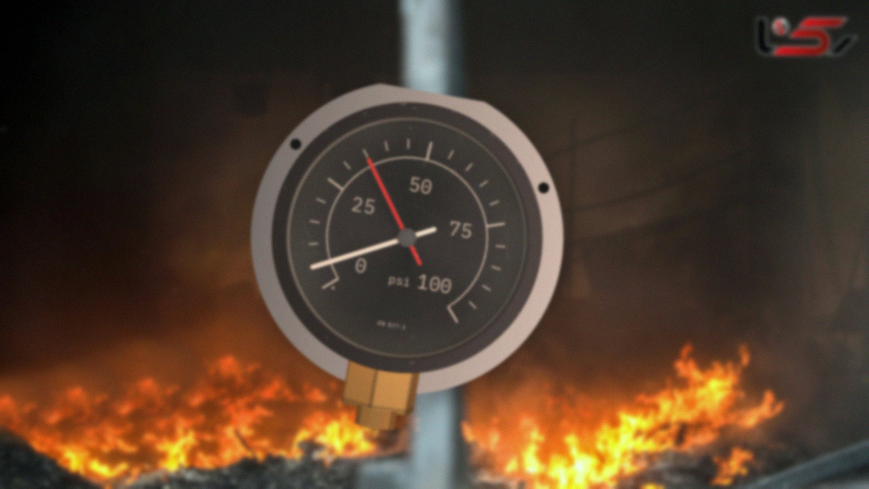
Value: 5 (psi)
